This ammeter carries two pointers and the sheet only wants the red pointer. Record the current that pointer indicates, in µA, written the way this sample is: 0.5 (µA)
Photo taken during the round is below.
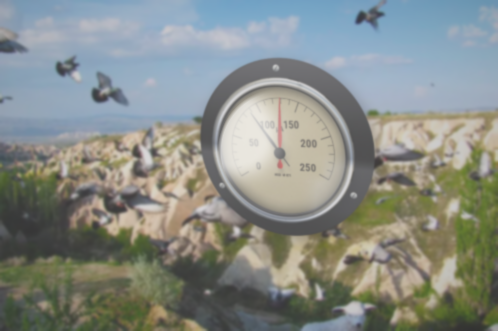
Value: 130 (µA)
